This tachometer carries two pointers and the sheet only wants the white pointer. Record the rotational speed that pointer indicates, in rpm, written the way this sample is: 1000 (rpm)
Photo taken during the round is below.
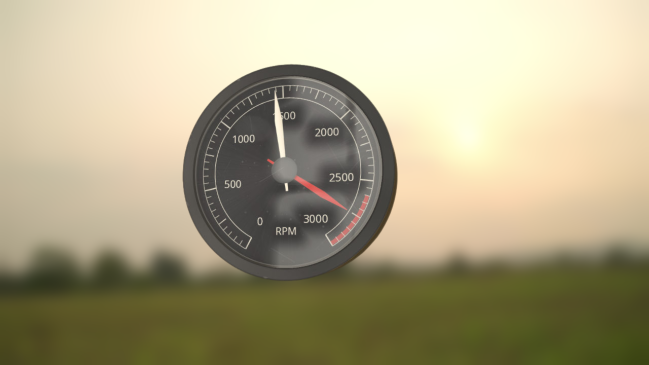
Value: 1450 (rpm)
